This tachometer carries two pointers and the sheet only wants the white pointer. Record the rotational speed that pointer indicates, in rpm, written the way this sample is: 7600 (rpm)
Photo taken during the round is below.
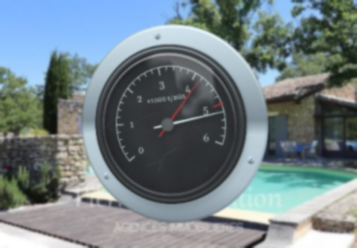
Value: 5200 (rpm)
